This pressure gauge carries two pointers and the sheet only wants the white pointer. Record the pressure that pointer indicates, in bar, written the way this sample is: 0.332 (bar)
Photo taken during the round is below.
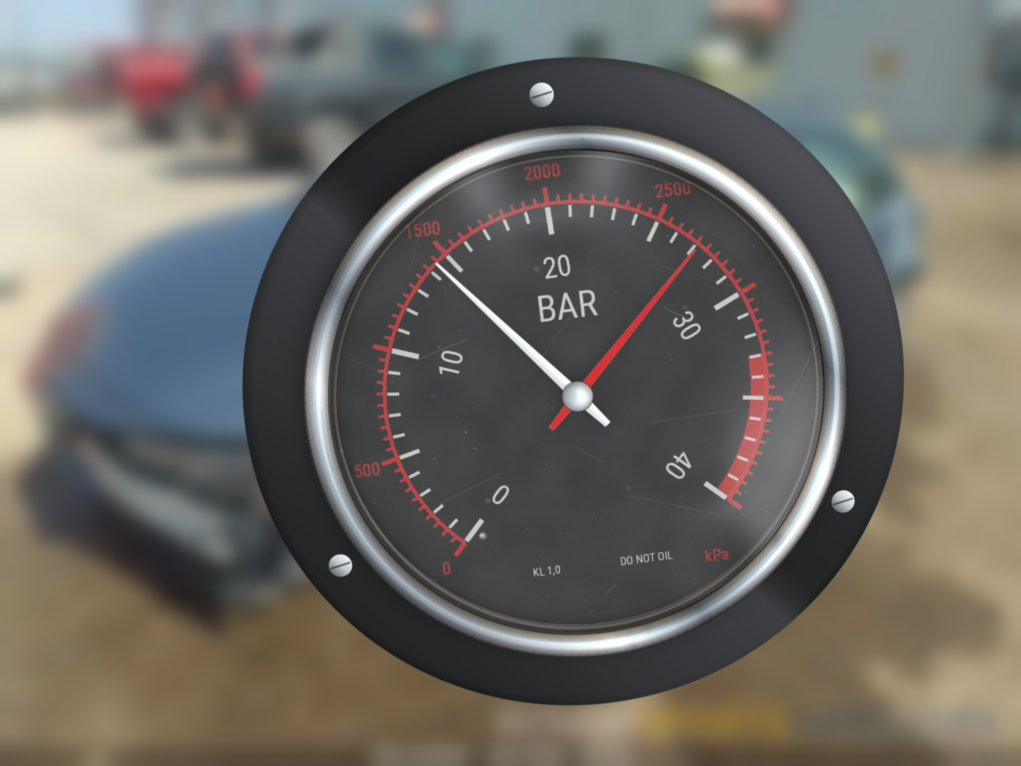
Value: 14.5 (bar)
